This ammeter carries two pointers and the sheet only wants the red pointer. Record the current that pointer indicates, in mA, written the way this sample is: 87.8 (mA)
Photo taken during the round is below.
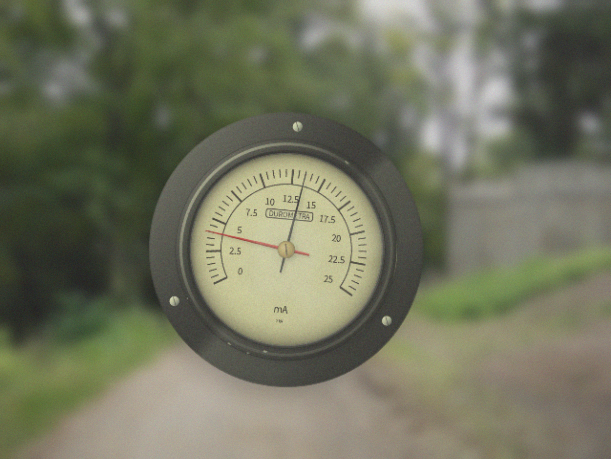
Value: 4 (mA)
